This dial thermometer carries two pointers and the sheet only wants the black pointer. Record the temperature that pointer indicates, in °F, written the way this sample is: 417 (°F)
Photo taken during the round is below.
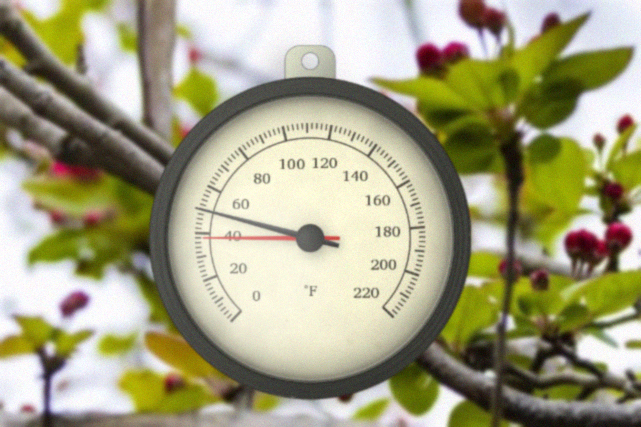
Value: 50 (°F)
